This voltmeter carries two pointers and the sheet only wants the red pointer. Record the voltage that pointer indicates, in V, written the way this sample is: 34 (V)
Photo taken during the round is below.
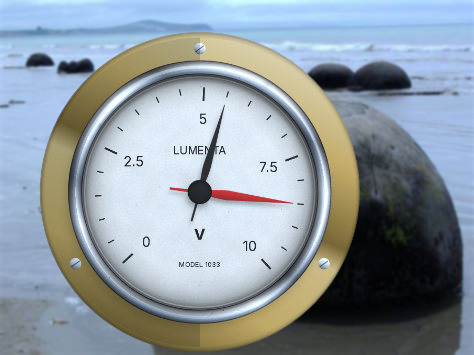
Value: 8.5 (V)
